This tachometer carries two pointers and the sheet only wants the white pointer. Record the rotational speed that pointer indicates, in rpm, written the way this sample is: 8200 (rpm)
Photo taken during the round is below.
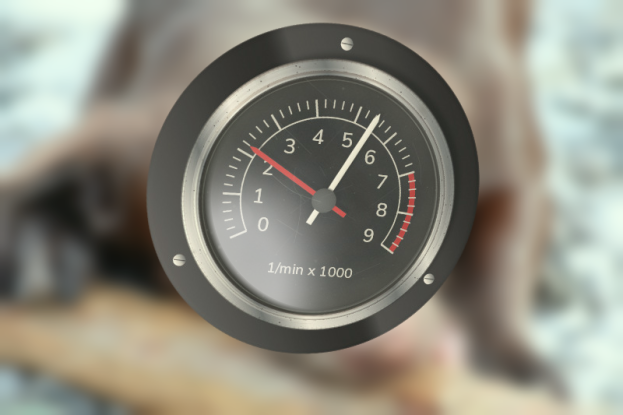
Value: 5400 (rpm)
